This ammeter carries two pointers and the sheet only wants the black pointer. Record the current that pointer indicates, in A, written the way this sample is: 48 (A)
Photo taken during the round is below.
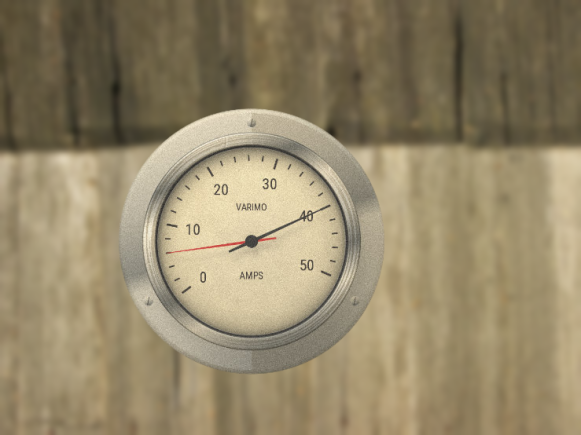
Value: 40 (A)
